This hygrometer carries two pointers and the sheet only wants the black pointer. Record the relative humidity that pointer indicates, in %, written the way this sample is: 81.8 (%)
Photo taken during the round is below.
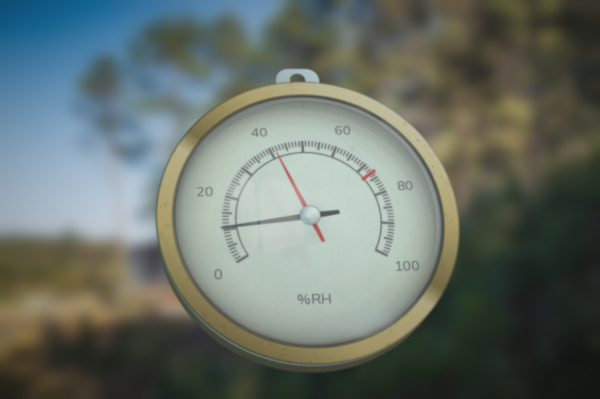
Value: 10 (%)
